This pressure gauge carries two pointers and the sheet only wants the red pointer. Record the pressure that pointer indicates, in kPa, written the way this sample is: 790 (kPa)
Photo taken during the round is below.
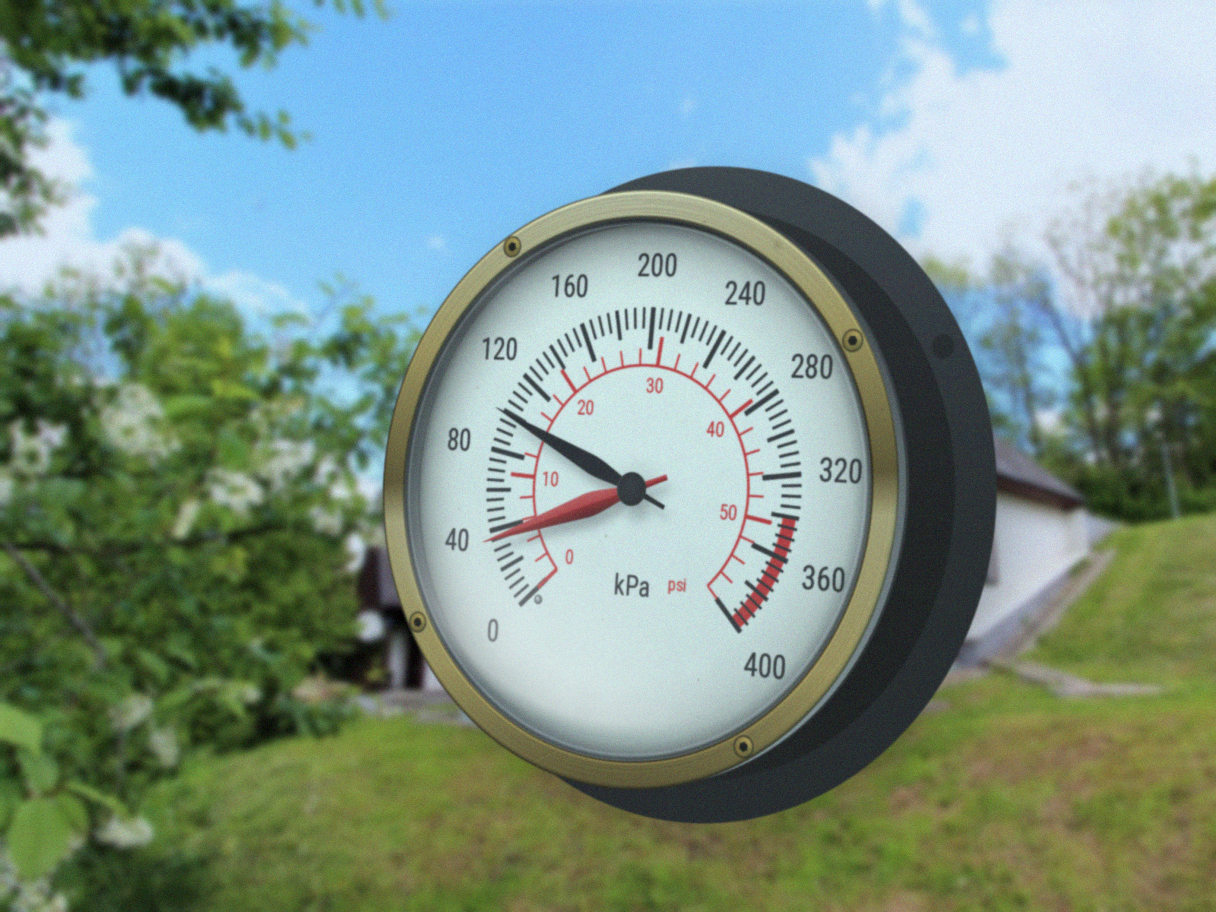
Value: 35 (kPa)
